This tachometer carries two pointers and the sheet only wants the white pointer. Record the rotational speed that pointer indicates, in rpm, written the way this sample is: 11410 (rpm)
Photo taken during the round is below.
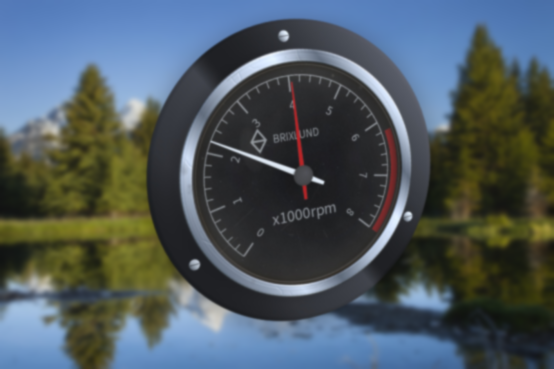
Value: 2200 (rpm)
